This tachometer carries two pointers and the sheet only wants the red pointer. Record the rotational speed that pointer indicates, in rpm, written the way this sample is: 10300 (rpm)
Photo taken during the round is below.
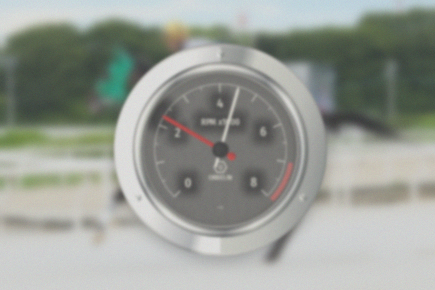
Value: 2250 (rpm)
